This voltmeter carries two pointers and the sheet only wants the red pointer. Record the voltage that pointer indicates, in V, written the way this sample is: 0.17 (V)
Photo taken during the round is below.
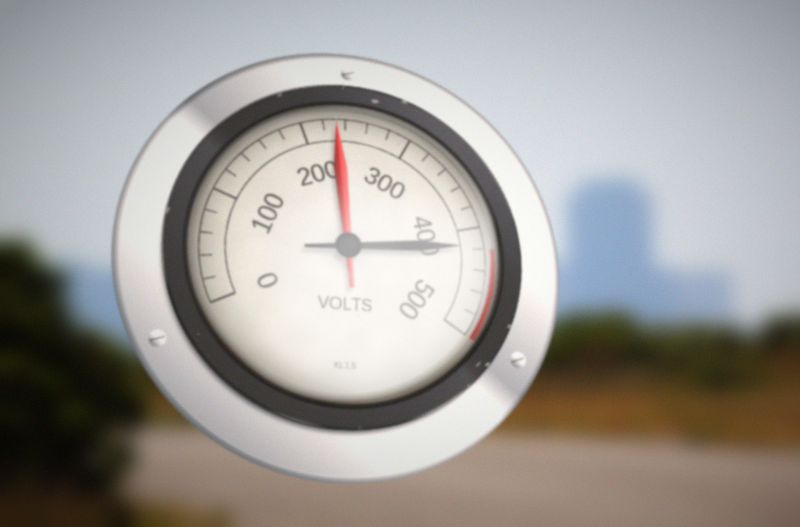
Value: 230 (V)
